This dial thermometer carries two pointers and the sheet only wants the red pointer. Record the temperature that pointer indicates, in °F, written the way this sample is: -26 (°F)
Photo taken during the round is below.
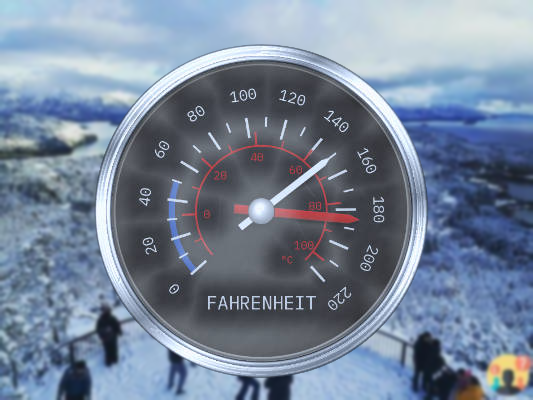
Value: 185 (°F)
